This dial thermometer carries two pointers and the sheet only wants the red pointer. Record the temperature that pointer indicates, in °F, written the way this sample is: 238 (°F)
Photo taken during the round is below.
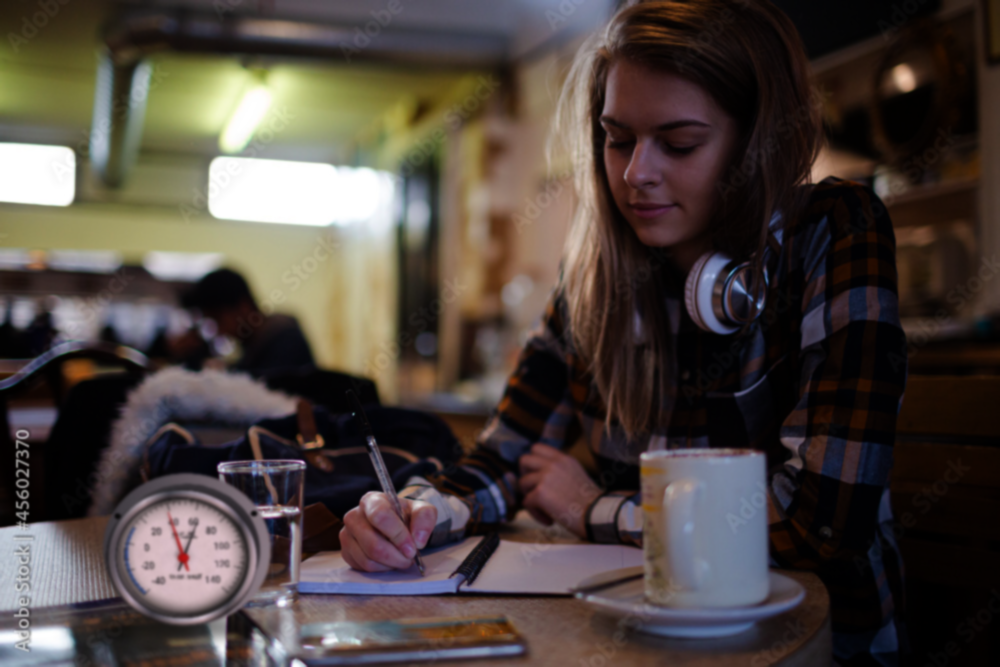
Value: 40 (°F)
